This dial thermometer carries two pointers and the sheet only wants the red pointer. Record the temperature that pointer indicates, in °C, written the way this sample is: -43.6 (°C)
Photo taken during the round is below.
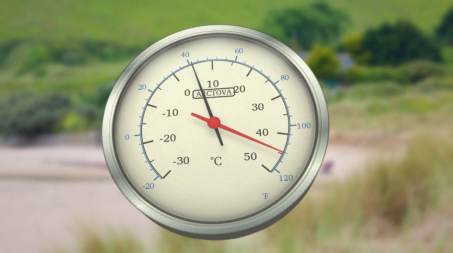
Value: 45 (°C)
